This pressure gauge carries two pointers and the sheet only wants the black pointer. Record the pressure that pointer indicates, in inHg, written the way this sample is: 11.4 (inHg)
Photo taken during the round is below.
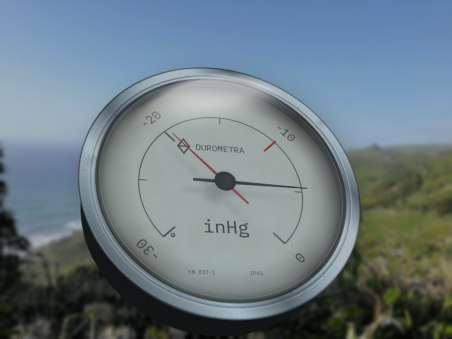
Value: -5 (inHg)
